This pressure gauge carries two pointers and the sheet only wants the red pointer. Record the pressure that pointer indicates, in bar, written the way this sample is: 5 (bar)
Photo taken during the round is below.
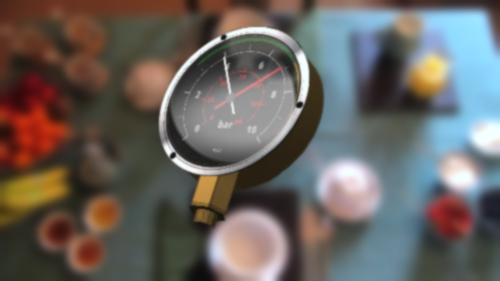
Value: 7 (bar)
